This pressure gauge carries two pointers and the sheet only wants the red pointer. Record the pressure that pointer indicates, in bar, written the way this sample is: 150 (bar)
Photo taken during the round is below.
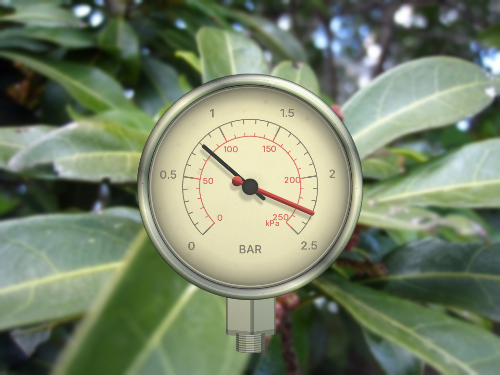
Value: 2.3 (bar)
